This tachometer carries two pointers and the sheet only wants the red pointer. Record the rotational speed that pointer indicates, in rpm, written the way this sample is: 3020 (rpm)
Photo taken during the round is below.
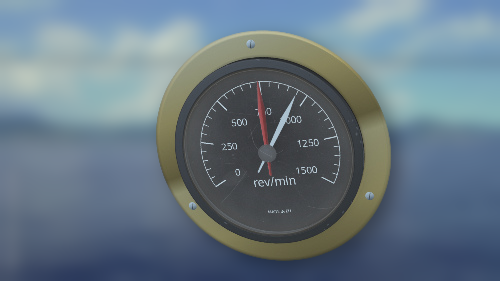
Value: 750 (rpm)
